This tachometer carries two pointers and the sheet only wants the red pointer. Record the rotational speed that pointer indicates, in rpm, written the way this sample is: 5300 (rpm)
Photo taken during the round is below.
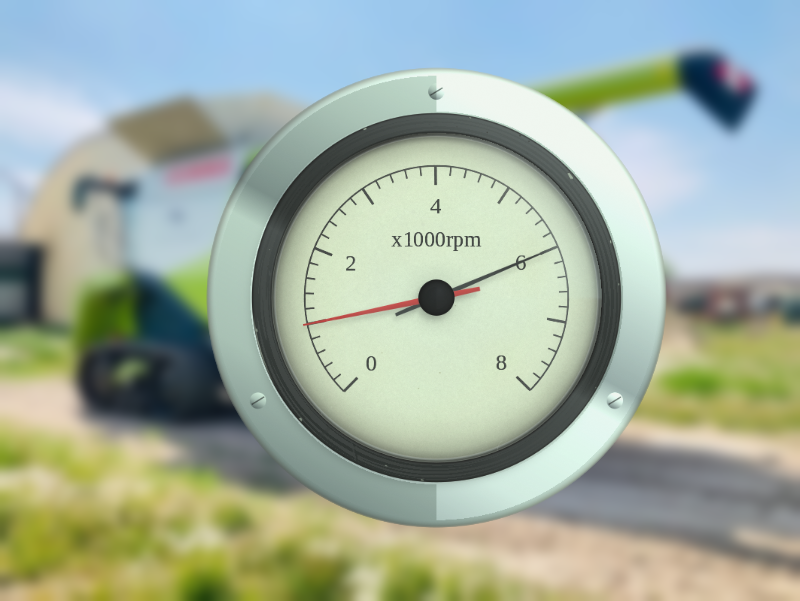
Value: 1000 (rpm)
